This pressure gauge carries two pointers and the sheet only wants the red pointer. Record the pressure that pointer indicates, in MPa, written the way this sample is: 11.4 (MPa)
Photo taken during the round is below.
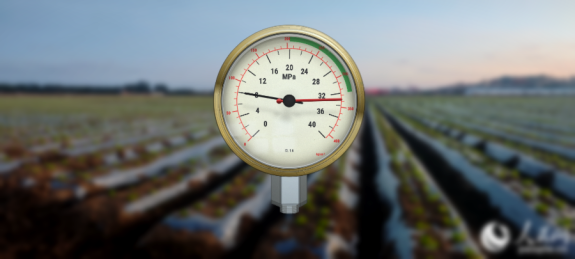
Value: 33 (MPa)
